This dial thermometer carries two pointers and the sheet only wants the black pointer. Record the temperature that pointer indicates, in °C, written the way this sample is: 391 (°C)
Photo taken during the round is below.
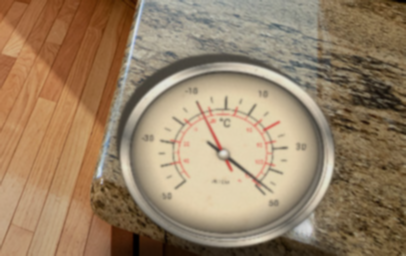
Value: 47.5 (°C)
